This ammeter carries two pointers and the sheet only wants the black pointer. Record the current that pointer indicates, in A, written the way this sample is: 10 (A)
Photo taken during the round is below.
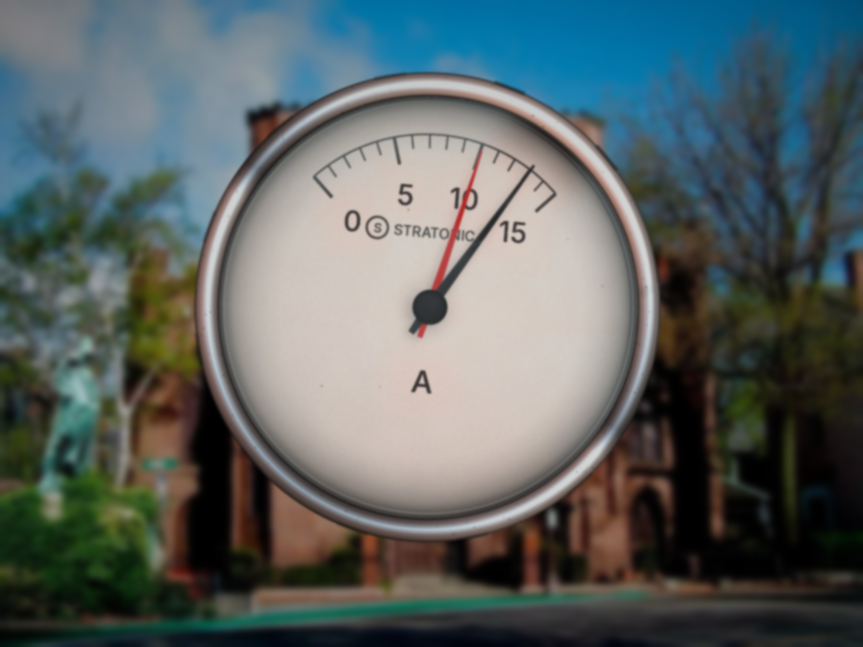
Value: 13 (A)
